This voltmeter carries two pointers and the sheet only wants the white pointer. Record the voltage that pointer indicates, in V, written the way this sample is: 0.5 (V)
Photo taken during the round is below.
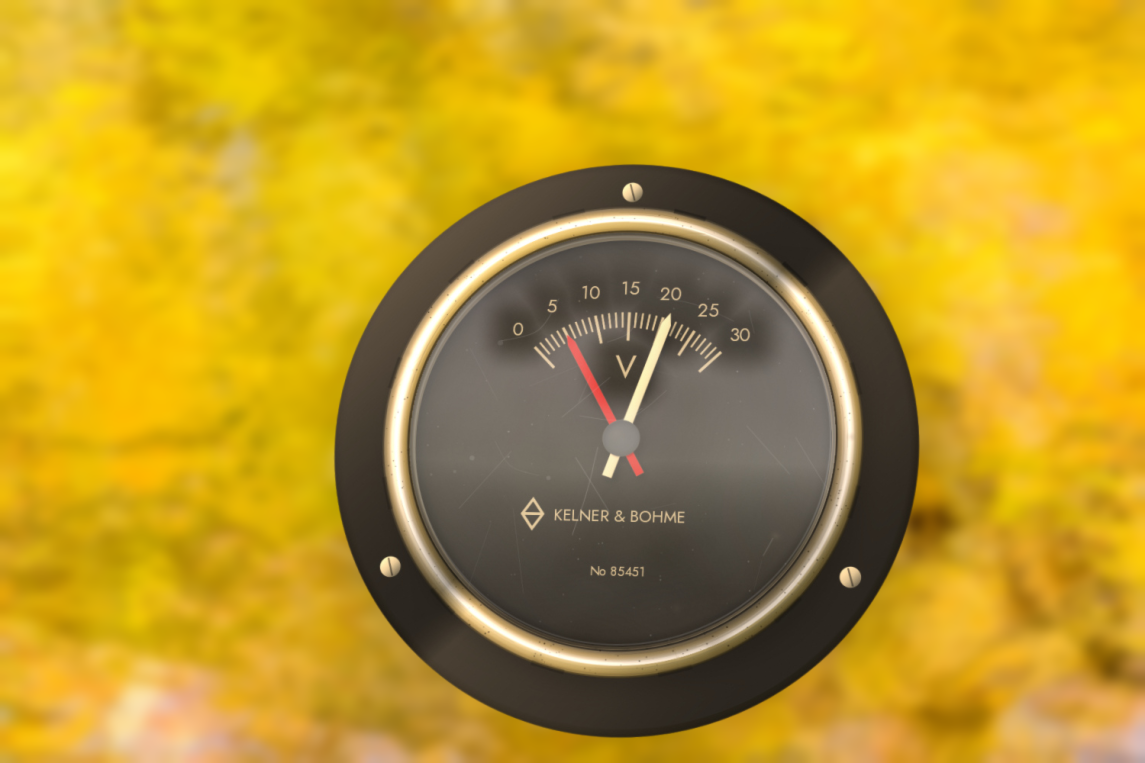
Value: 21 (V)
